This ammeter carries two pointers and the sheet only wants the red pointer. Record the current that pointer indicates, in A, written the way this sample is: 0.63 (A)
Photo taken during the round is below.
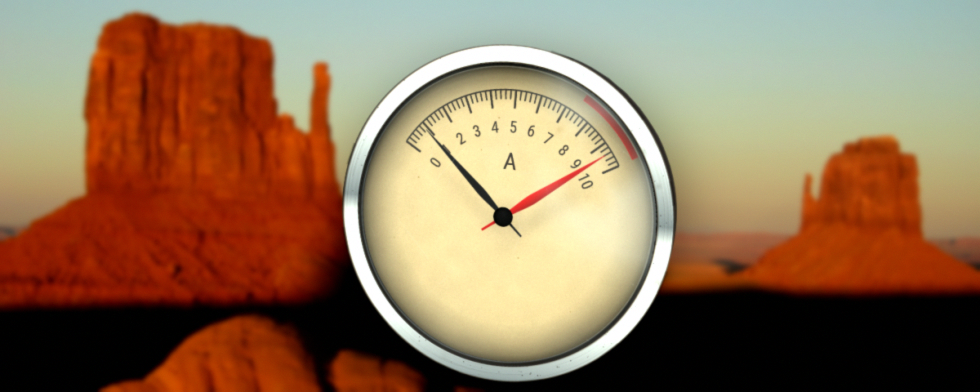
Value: 9.4 (A)
